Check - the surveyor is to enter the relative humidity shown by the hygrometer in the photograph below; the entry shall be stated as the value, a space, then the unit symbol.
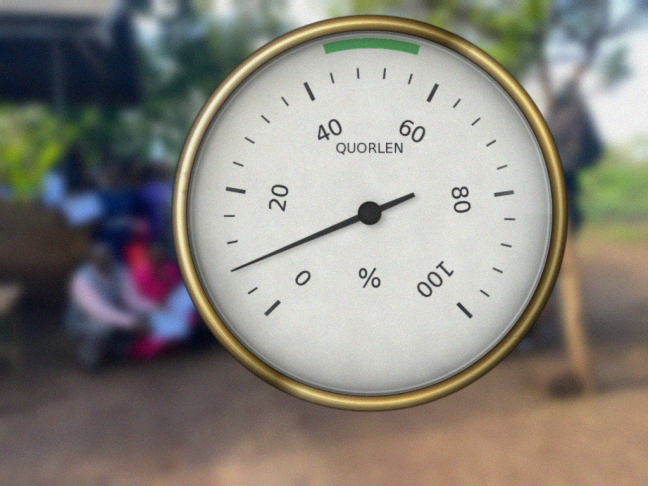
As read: 8 %
